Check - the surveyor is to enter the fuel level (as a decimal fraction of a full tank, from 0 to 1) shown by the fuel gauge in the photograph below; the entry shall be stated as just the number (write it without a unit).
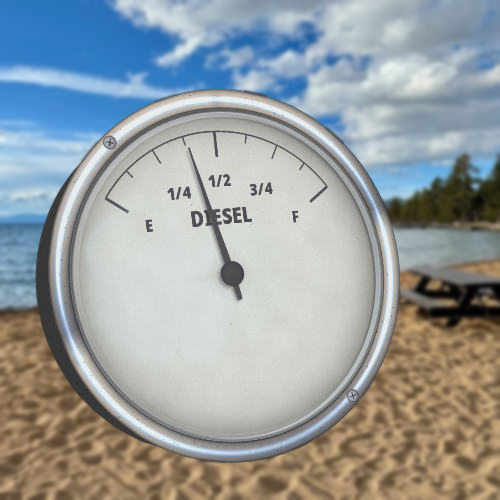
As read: 0.375
